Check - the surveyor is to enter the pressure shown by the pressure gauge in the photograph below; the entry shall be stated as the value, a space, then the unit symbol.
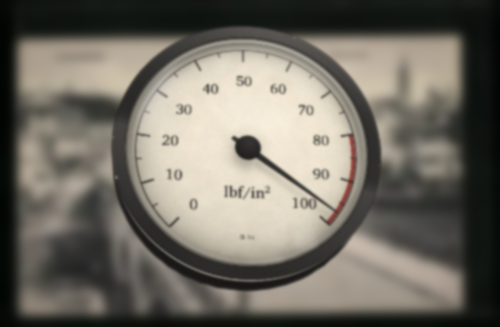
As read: 97.5 psi
